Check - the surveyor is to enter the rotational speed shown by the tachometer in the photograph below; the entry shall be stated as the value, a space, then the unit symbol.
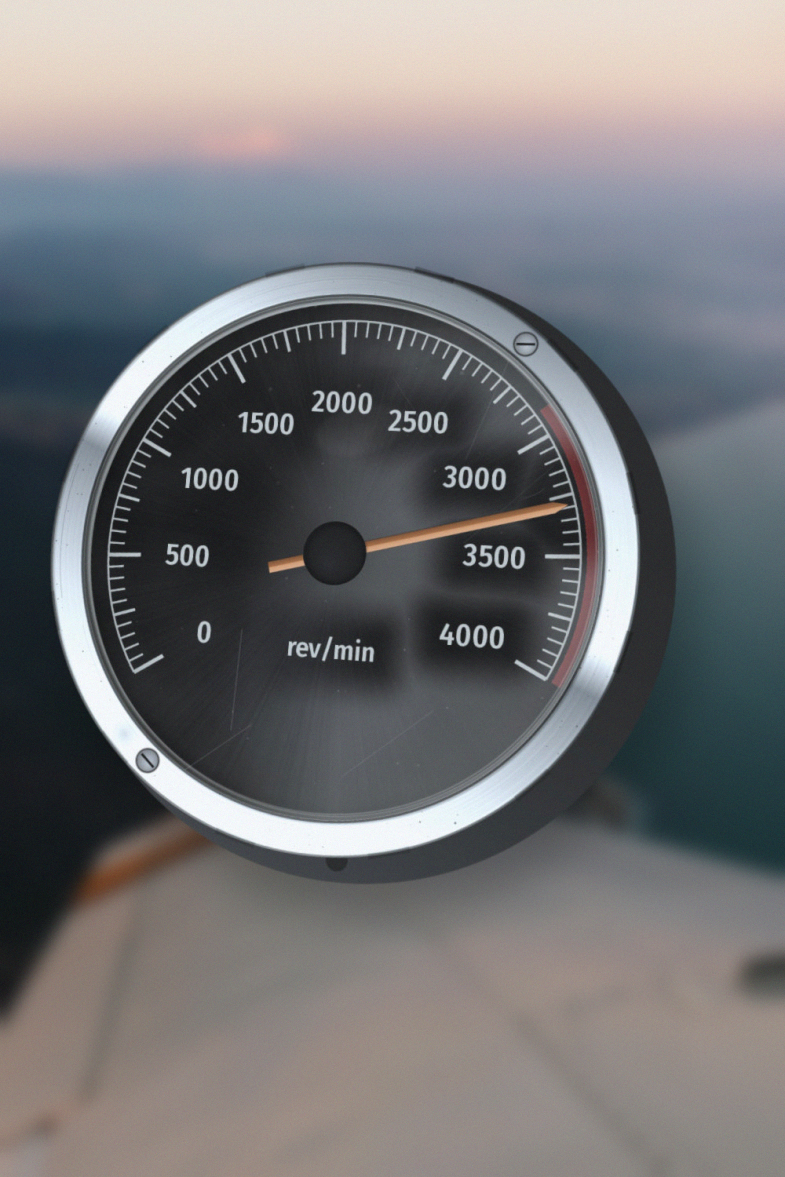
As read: 3300 rpm
